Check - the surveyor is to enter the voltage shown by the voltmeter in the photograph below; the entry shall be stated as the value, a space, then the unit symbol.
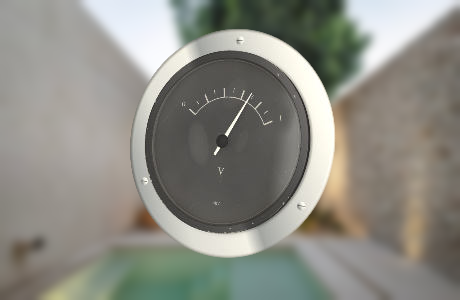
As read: 0.7 V
